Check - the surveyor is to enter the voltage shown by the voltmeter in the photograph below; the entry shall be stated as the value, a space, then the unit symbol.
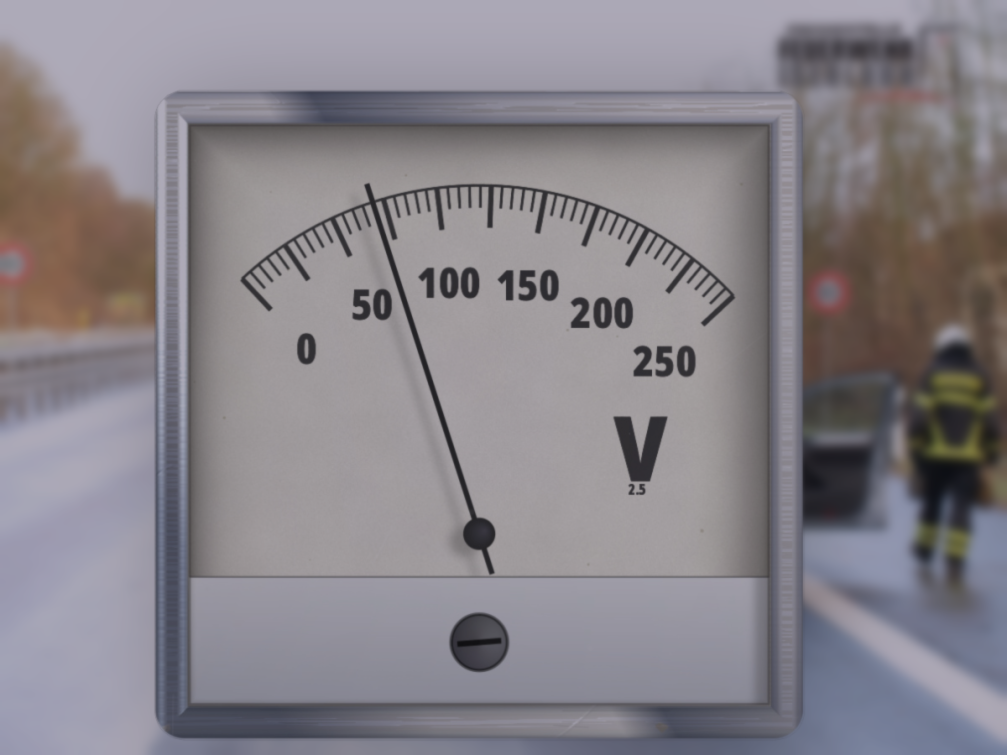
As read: 70 V
